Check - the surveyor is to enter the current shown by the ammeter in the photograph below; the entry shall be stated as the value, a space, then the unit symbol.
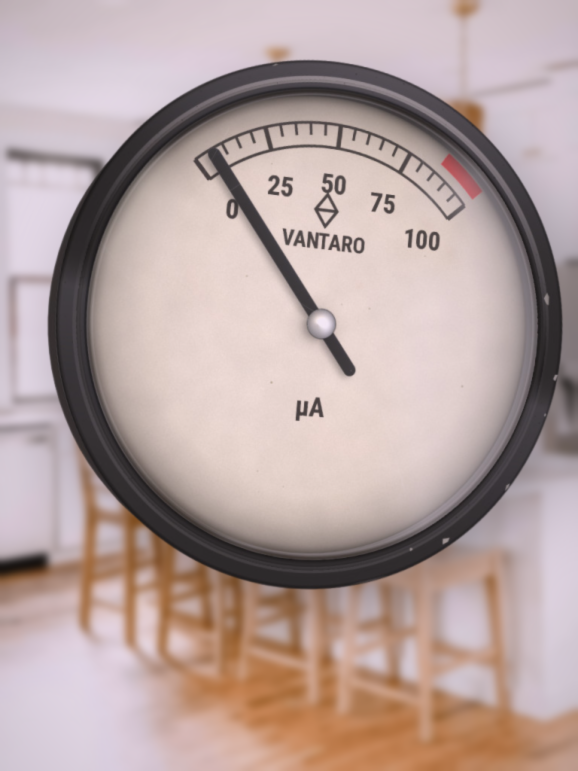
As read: 5 µA
